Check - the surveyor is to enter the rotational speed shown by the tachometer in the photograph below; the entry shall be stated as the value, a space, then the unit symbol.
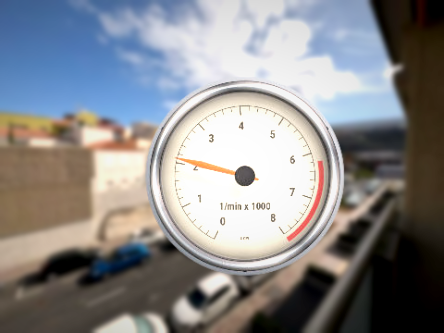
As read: 2100 rpm
